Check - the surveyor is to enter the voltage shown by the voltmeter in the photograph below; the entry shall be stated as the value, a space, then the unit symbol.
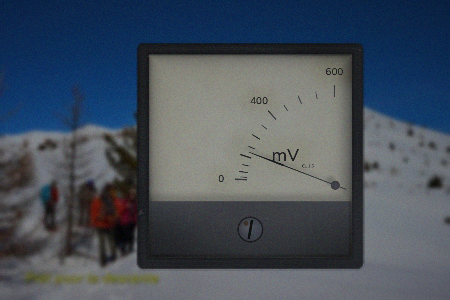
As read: 225 mV
